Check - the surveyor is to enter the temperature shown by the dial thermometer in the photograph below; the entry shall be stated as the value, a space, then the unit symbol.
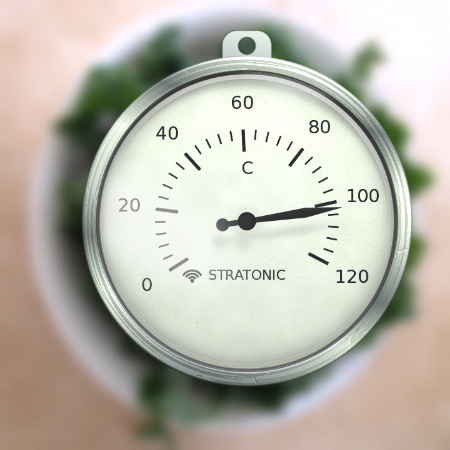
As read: 102 °C
